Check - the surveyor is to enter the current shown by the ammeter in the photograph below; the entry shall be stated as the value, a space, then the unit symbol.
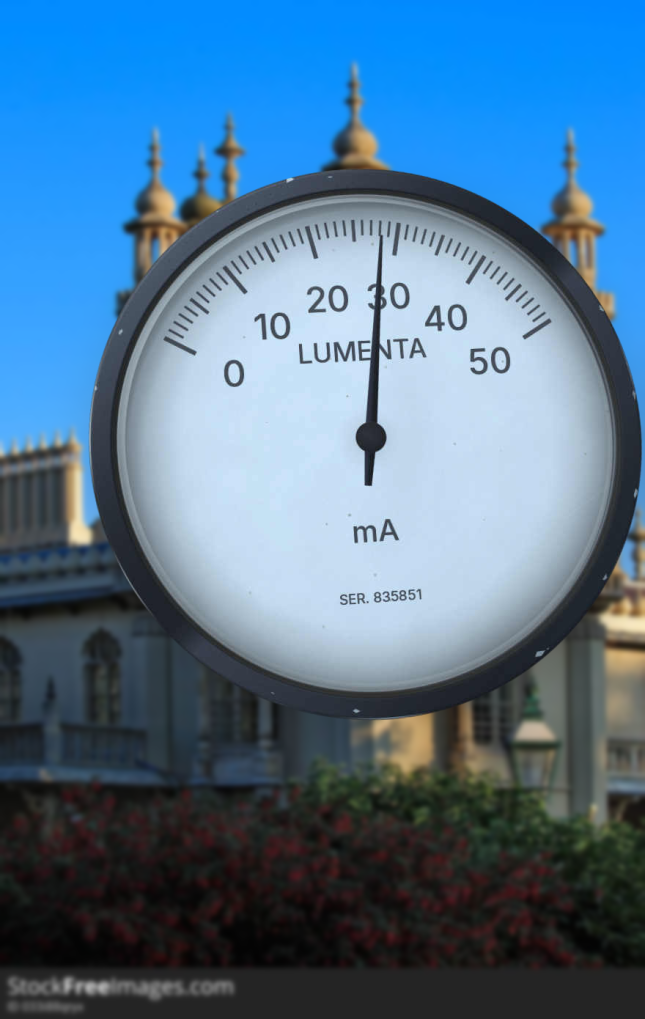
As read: 28 mA
